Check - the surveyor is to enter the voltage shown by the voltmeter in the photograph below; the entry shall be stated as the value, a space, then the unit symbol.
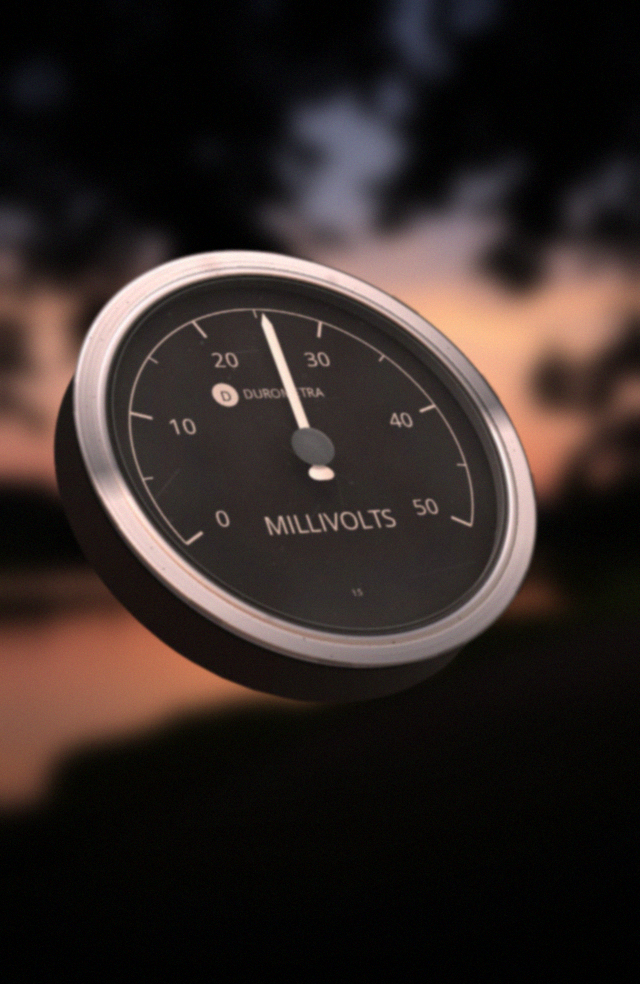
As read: 25 mV
